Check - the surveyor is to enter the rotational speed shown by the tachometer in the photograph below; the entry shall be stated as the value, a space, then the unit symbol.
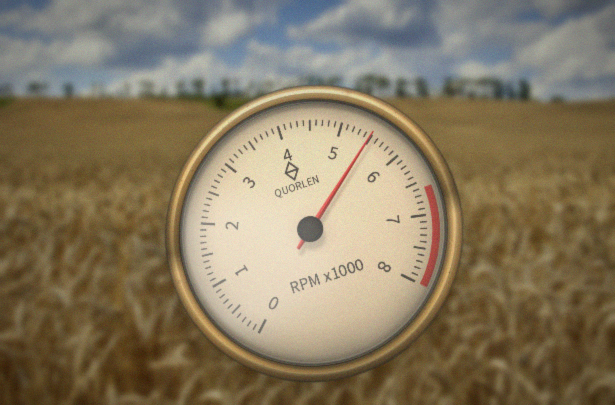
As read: 5500 rpm
